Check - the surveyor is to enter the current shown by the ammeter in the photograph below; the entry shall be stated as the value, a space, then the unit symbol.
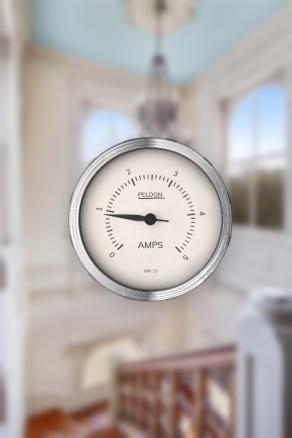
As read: 0.9 A
